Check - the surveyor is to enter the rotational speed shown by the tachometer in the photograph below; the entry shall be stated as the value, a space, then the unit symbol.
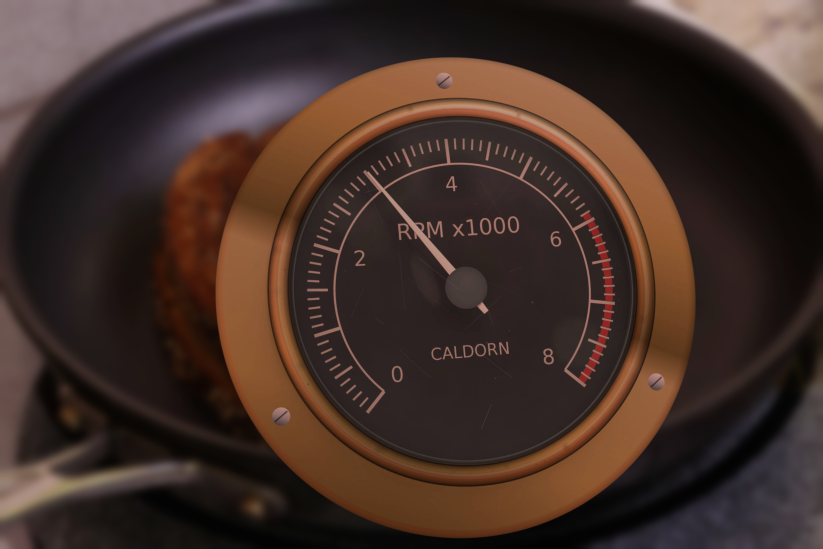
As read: 3000 rpm
